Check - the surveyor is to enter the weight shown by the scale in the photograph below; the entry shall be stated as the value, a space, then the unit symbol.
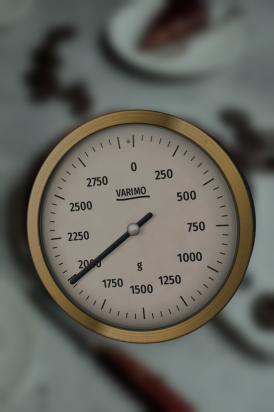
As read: 1975 g
